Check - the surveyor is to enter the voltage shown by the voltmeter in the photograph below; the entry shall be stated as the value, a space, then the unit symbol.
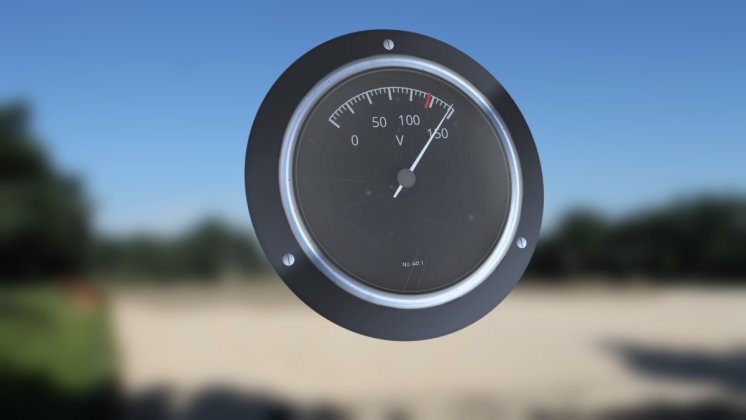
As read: 145 V
